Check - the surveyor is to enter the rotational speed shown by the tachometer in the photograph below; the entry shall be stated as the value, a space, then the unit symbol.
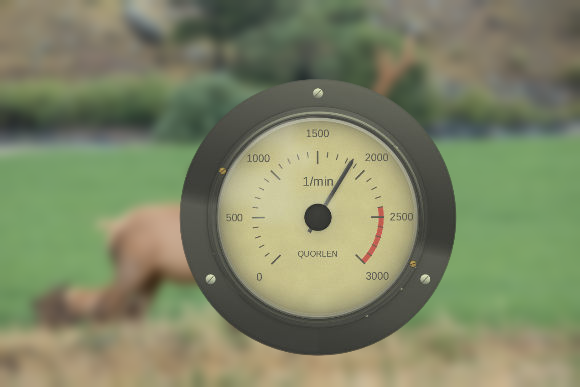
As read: 1850 rpm
